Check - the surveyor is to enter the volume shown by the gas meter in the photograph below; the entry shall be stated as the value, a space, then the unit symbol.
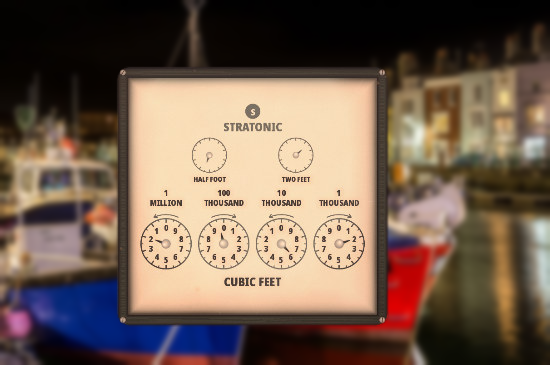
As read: 196200 ft³
